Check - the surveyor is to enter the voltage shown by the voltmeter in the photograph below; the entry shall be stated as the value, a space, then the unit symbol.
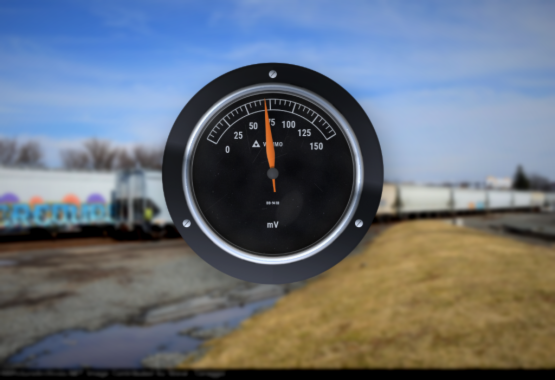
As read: 70 mV
